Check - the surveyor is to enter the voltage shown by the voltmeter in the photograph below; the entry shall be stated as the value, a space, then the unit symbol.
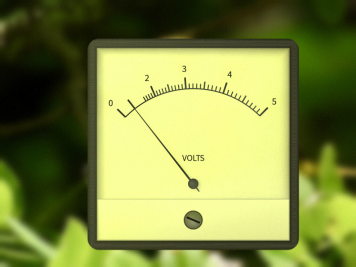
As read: 1 V
